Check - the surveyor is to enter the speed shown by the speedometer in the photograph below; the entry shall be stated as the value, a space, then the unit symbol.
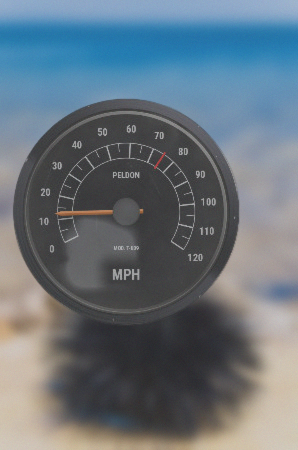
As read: 12.5 mph
